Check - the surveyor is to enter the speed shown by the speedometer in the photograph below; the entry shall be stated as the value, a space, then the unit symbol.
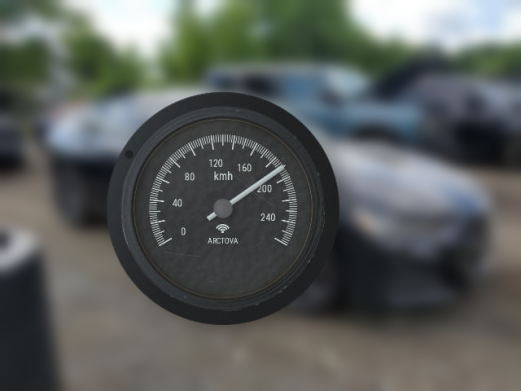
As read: 190 km/h
